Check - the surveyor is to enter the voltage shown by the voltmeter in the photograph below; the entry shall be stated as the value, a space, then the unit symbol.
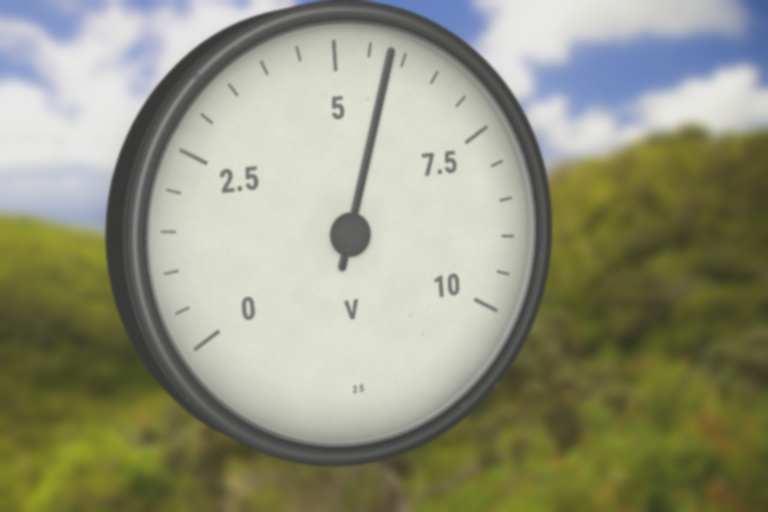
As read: 5.75 V
